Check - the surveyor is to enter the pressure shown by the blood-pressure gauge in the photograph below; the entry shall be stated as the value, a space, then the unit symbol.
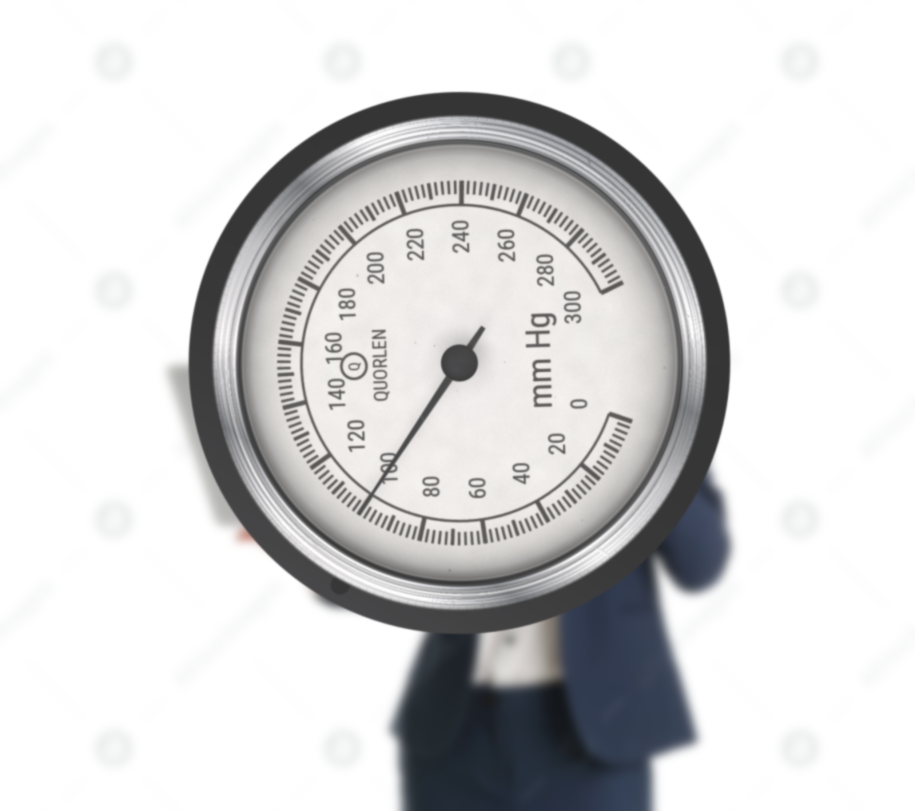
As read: 100 mmHg
